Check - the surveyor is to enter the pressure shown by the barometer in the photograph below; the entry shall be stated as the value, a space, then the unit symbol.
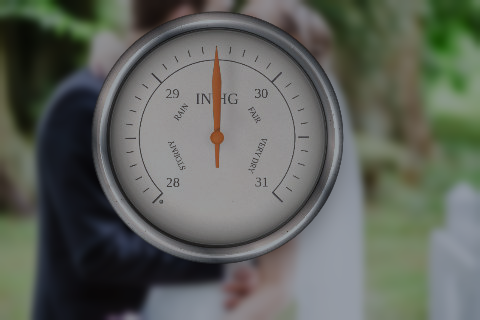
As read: 29.5 inHg
